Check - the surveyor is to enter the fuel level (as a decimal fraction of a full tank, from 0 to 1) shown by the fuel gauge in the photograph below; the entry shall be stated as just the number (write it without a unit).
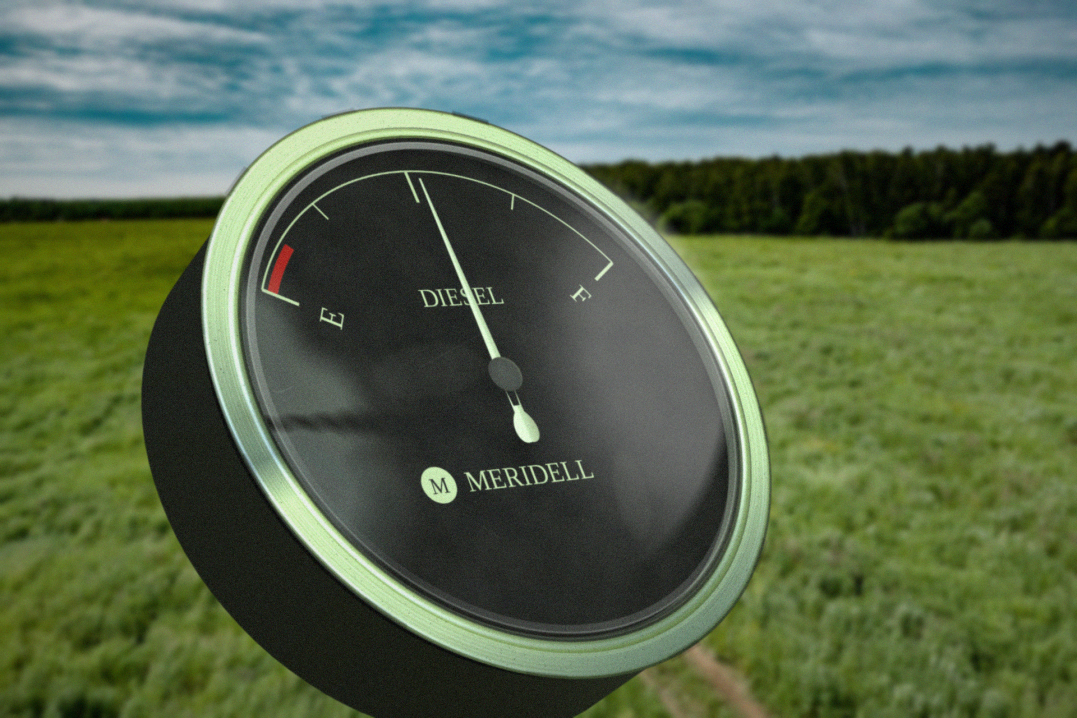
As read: 0.5
